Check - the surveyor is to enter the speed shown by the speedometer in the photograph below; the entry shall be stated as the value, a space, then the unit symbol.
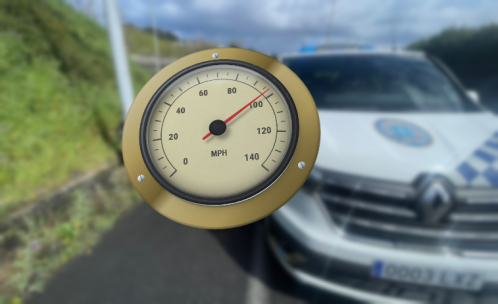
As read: 97.5 mph
